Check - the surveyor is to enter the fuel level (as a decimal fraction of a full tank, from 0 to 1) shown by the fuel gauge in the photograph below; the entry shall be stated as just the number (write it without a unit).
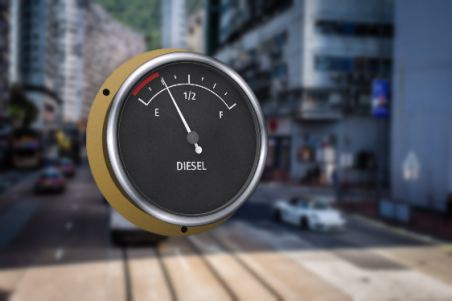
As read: 0.25
